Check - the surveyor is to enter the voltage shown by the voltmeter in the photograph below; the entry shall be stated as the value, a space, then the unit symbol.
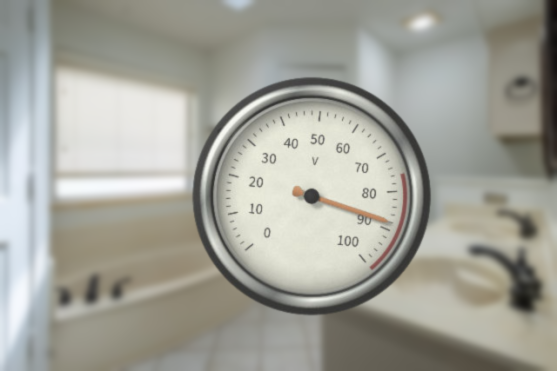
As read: 88 V
